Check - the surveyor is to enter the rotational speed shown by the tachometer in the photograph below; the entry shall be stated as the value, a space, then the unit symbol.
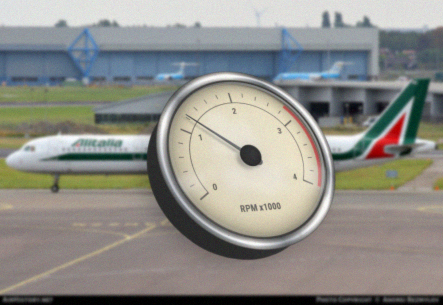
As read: 1200 rpm
